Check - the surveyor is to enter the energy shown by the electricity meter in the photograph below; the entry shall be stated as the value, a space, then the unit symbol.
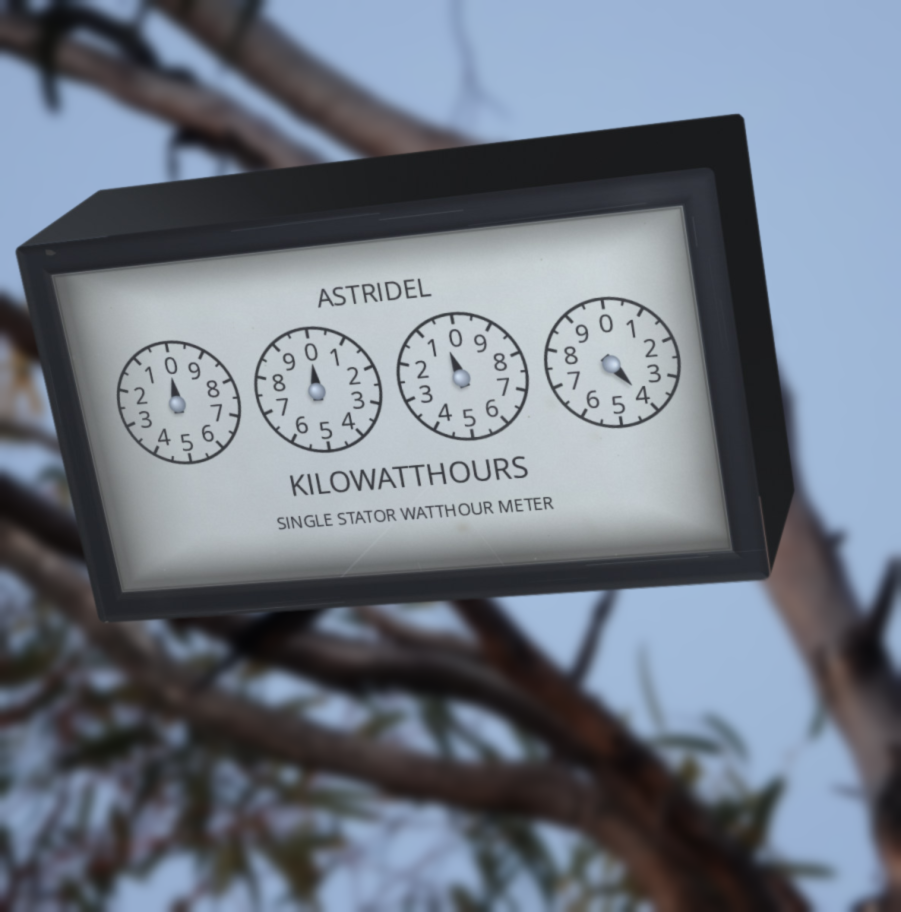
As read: 4 kWh
